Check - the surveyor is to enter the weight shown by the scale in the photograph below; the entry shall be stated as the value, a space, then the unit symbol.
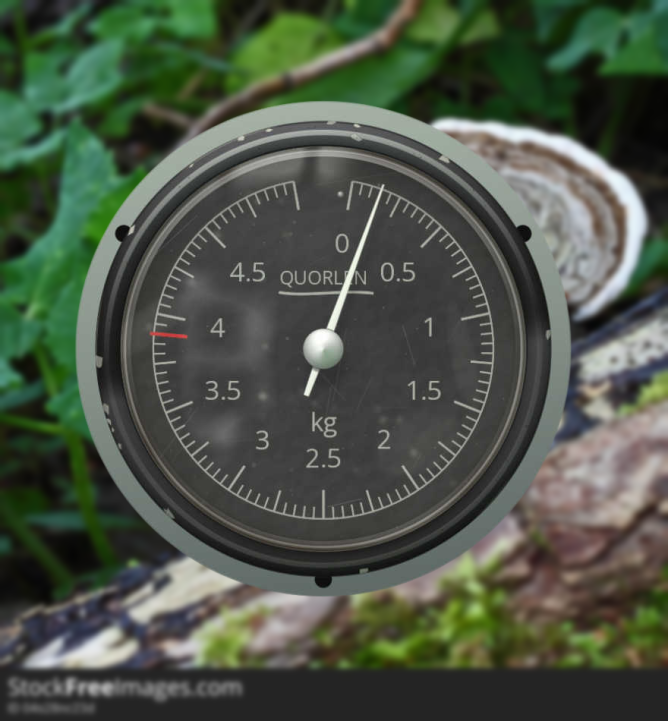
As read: 0.15 kg
